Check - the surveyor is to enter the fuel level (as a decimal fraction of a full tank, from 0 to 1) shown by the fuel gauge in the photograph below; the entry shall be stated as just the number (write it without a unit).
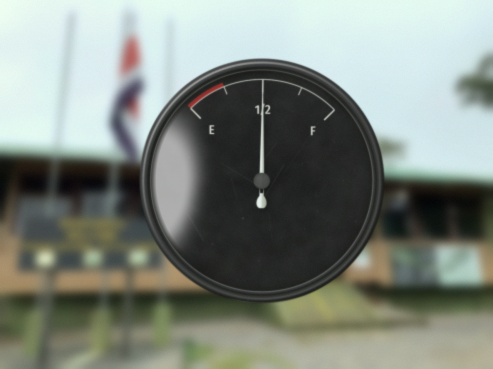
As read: 0.5
